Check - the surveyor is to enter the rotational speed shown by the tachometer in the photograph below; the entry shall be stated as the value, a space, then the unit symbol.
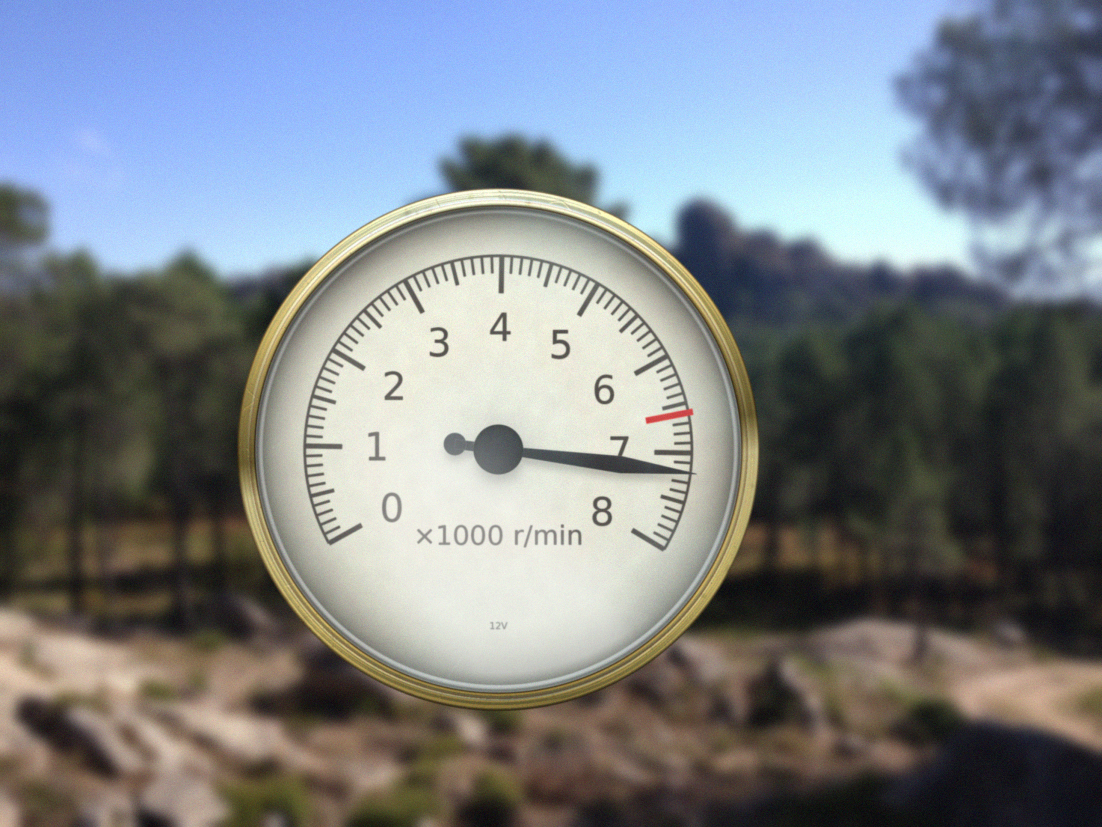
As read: 7200 rpm
